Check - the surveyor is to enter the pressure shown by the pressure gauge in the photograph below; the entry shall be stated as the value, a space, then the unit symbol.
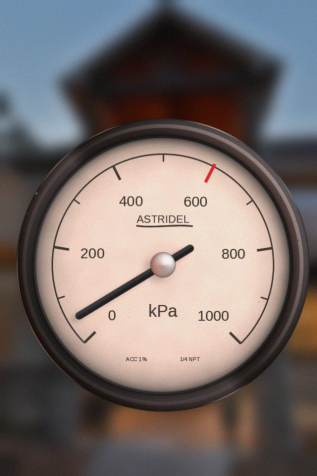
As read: 50 kPa
